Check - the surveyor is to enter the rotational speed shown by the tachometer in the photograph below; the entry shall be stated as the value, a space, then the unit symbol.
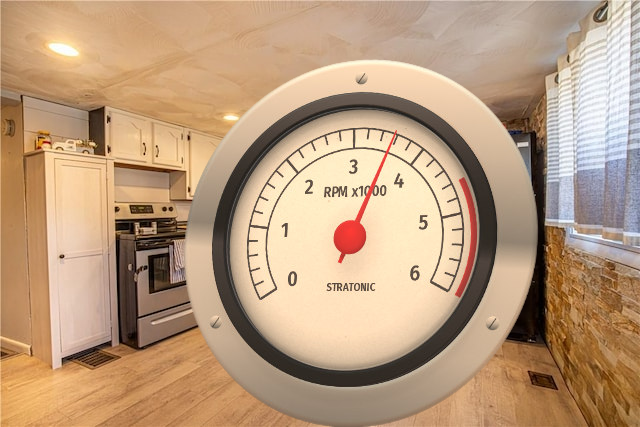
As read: 3600 rpm
